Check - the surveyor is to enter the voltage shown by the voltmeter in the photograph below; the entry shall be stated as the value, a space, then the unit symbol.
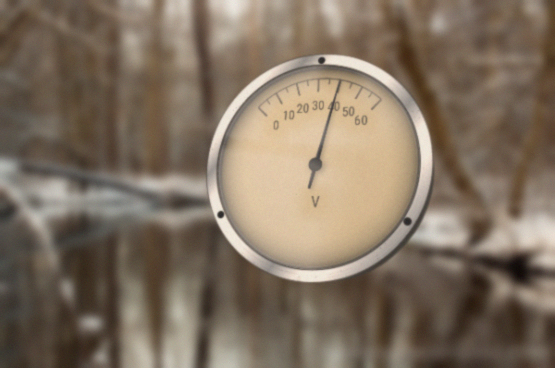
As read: 40 V
